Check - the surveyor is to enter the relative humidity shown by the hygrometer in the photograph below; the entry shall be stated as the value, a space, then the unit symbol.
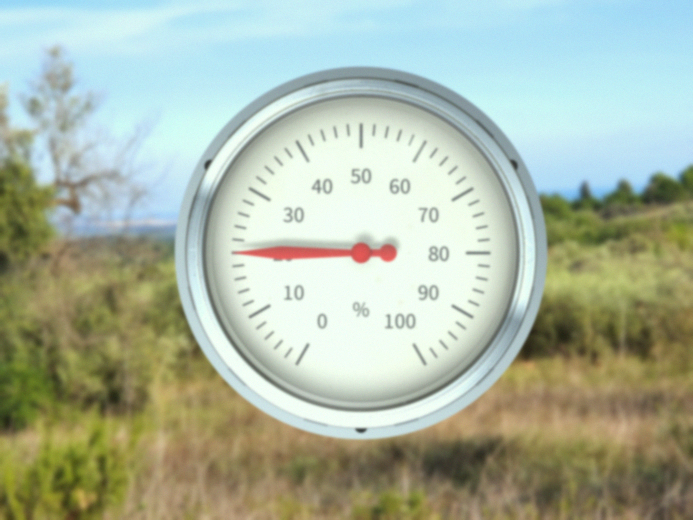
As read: 20 %
